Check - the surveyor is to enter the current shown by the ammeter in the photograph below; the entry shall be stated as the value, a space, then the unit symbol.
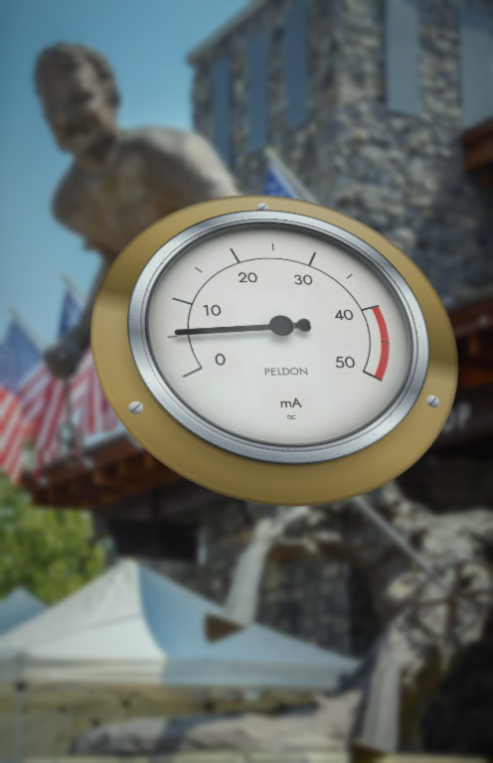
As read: 5 mA
